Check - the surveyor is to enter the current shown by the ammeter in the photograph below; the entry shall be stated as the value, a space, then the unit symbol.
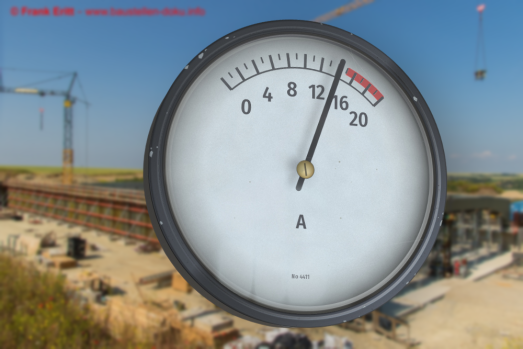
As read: 14 A
